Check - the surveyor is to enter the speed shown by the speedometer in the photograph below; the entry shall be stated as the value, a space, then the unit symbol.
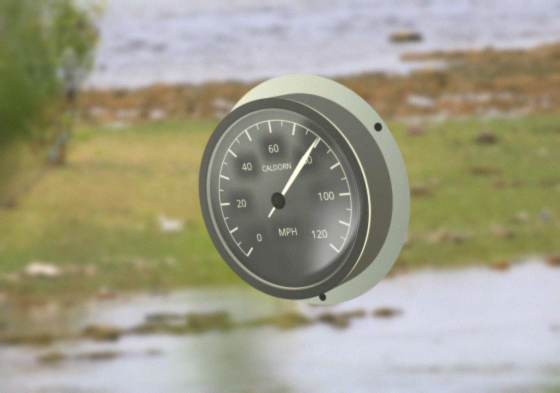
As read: 80 mph
